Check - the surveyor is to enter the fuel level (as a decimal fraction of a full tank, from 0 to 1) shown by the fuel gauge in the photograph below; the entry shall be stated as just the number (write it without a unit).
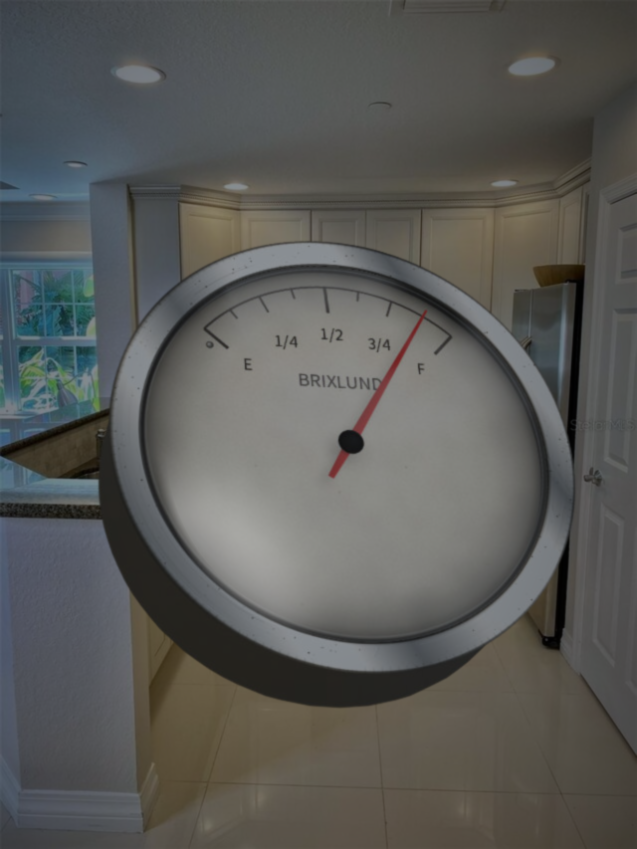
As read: 0.875
